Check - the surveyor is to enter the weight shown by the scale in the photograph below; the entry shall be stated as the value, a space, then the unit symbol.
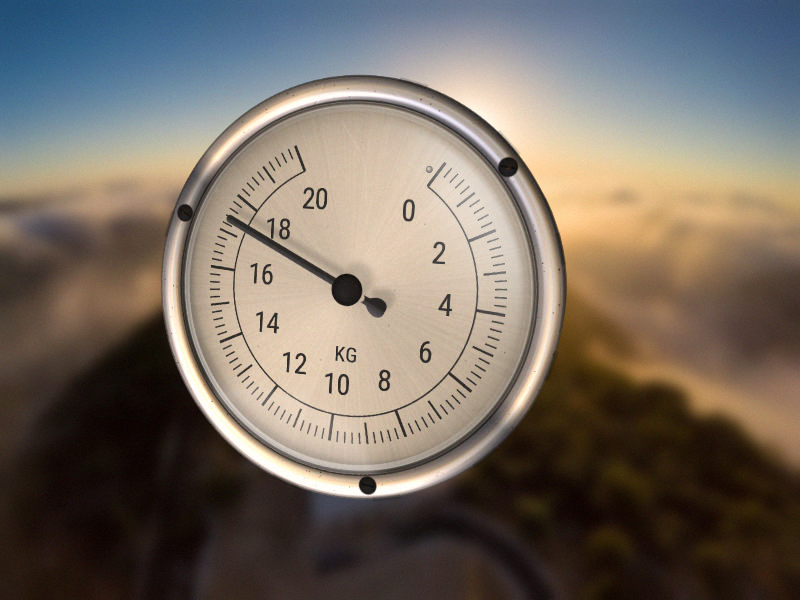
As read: 17.4 kg
